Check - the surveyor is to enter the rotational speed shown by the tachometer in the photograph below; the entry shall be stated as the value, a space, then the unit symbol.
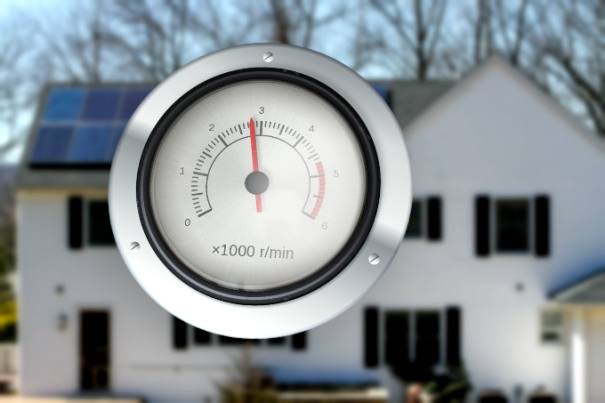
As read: 2800 rpm
